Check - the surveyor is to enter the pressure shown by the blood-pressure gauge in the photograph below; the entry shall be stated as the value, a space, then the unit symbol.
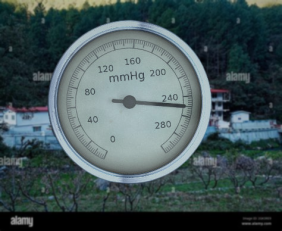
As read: 250 mmHg
